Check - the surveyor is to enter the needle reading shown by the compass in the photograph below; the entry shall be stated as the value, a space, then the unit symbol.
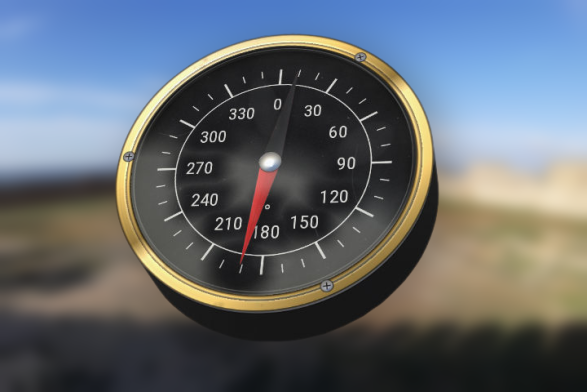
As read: 190 °
